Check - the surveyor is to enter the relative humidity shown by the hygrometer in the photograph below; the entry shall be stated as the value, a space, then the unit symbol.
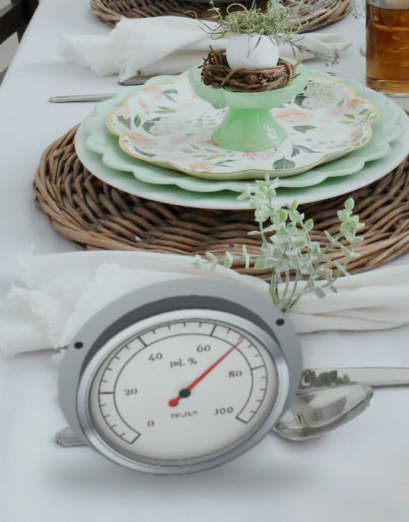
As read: 68 %
